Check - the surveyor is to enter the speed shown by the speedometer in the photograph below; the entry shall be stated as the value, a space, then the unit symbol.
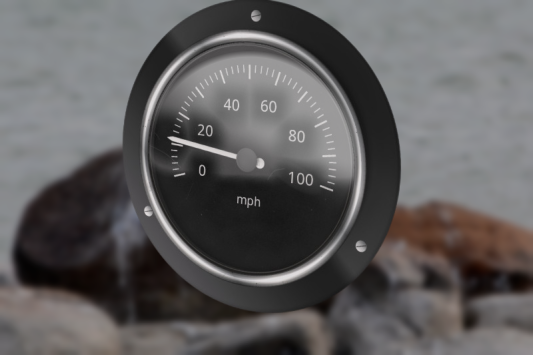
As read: 12 mph
